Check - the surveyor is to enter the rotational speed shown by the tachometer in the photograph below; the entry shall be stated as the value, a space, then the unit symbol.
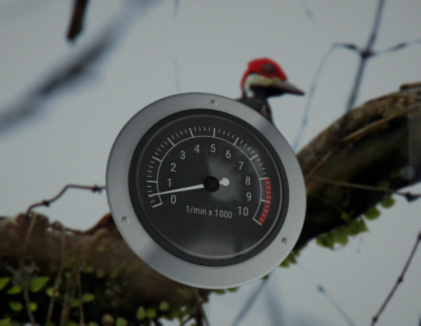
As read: 400 rpm
